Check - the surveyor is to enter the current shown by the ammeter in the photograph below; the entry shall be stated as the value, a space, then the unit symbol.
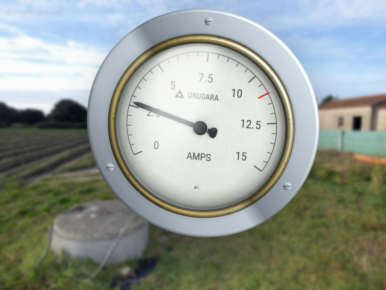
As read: 2.75 A
